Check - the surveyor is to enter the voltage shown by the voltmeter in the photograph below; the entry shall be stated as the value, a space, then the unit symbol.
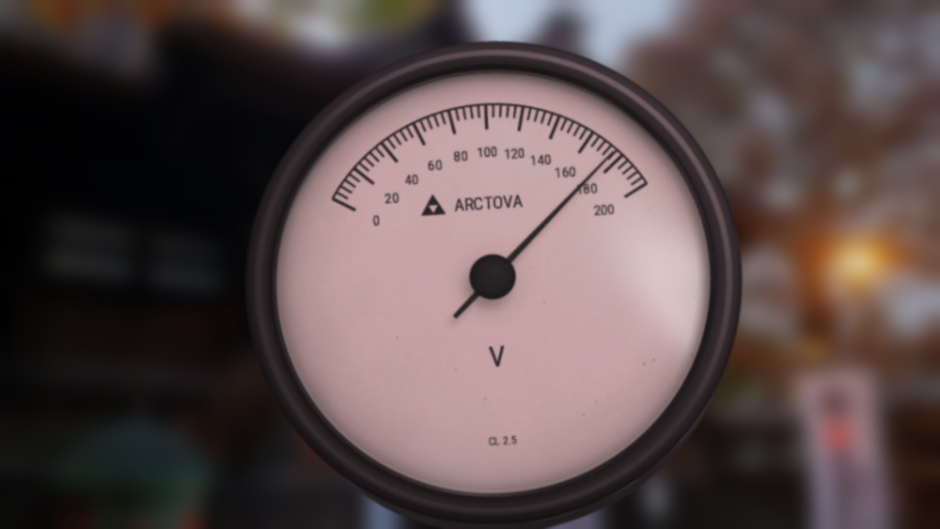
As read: 176 V
